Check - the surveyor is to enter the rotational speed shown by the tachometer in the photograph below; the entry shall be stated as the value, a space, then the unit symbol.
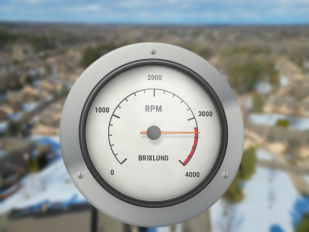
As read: 3300 rpm
